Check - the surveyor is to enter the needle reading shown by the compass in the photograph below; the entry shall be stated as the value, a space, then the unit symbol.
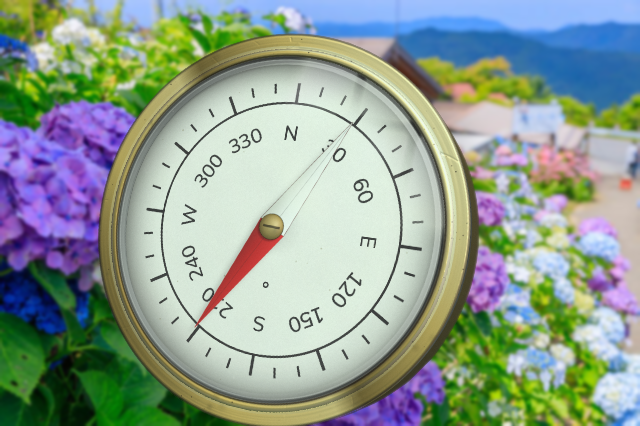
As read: 210 °
